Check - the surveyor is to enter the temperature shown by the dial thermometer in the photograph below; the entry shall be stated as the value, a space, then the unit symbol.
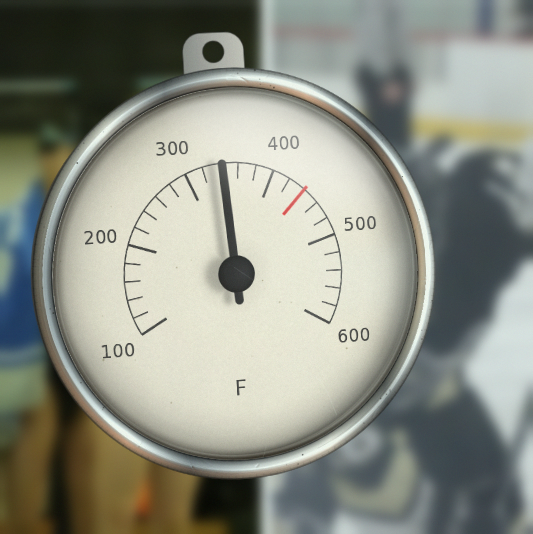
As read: 340 °F
